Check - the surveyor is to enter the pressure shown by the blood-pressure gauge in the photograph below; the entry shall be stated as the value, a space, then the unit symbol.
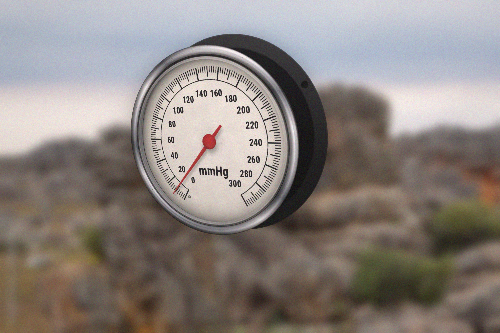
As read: 10 mmHg
